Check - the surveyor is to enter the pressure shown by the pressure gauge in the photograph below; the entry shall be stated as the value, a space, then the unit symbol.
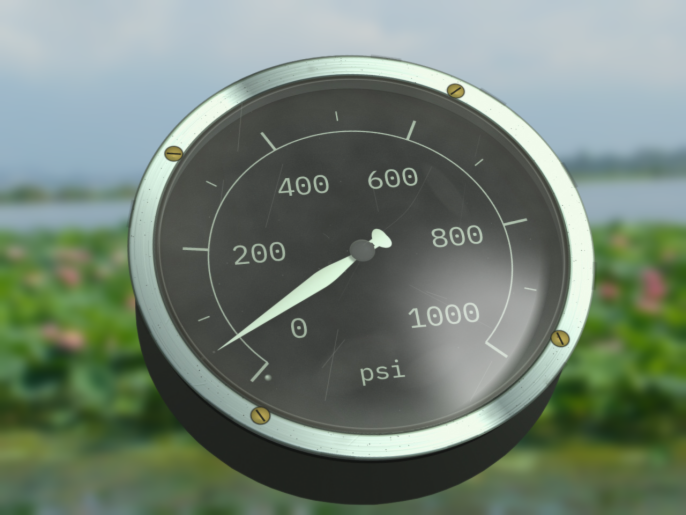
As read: 50 psi
